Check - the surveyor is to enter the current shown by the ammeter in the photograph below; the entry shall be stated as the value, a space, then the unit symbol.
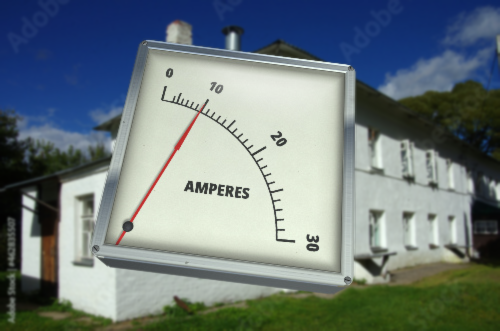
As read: 10 A
